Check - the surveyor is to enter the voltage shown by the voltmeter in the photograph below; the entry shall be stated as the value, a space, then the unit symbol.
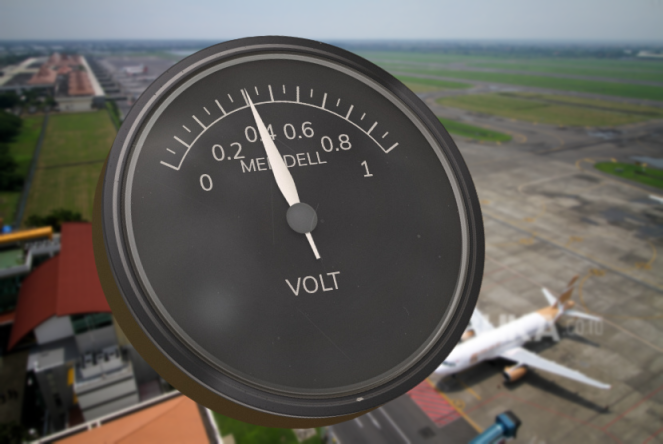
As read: 0.4 V
